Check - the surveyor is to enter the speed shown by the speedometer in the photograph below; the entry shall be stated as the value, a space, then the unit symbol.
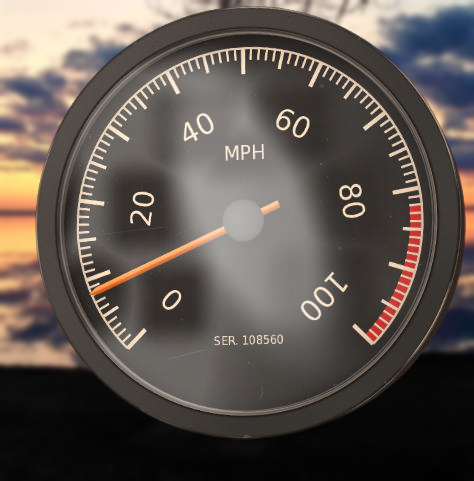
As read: 8 mph
